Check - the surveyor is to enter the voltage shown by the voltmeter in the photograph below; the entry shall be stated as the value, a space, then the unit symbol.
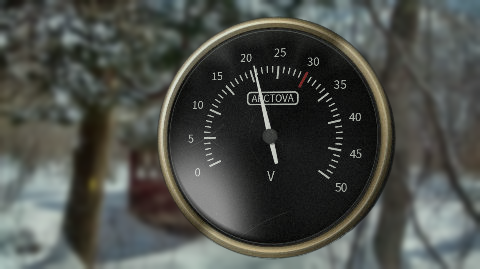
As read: 21 V
